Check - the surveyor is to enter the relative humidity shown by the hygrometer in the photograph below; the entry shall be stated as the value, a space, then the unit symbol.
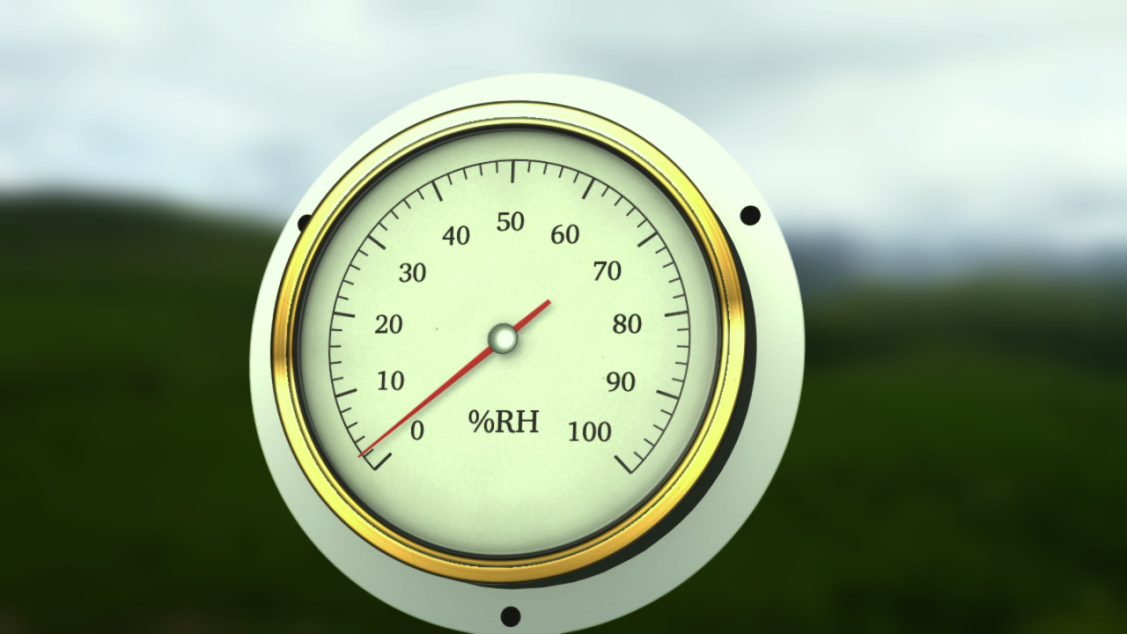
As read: 2 %
